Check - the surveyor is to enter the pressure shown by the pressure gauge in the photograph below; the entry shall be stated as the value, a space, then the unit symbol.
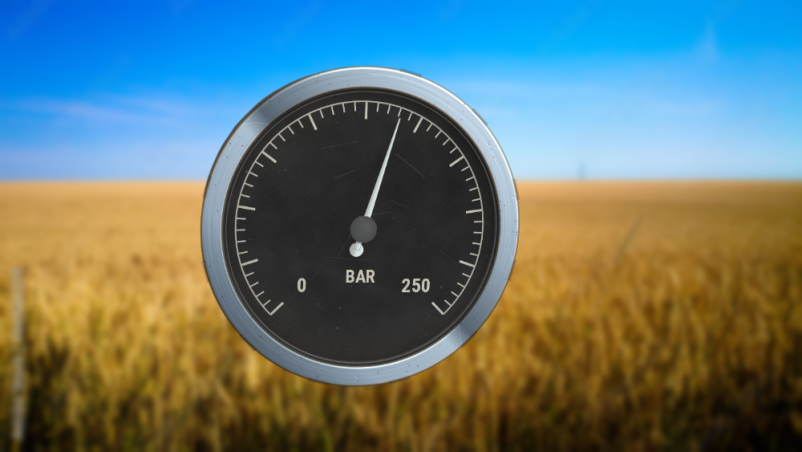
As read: 140 bar
